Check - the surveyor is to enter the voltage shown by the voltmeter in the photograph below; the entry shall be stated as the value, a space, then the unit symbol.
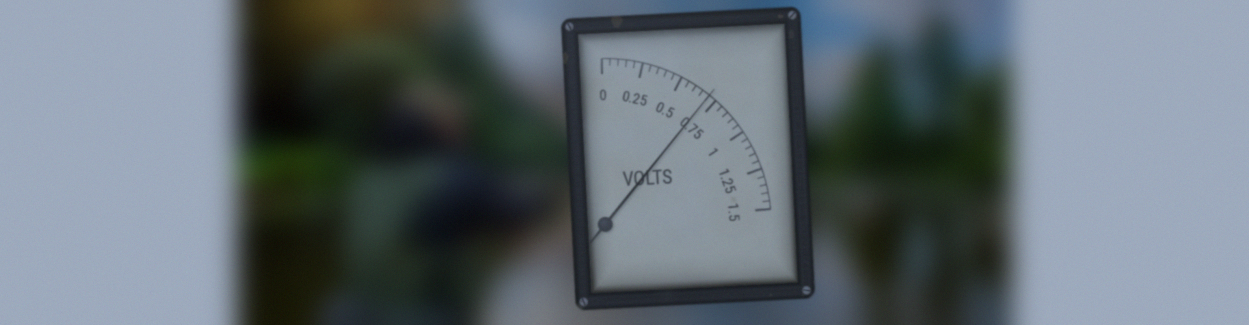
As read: 0.7 V
